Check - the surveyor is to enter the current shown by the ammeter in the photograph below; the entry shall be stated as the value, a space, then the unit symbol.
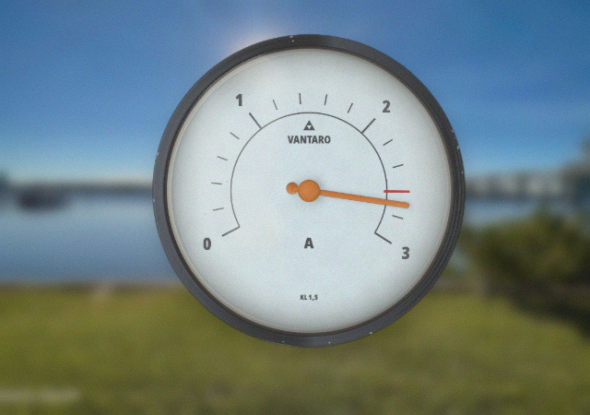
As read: 2.7 A
